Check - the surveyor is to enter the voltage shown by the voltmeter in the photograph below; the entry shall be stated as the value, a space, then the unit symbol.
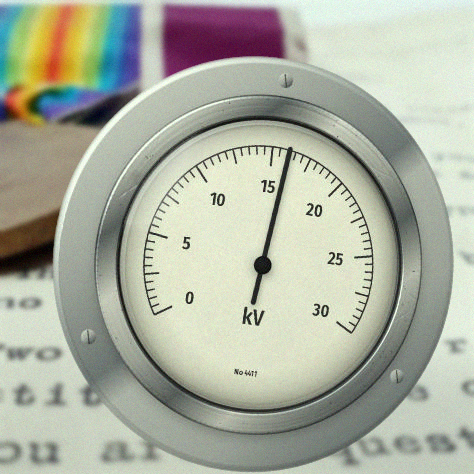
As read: 16 kV
